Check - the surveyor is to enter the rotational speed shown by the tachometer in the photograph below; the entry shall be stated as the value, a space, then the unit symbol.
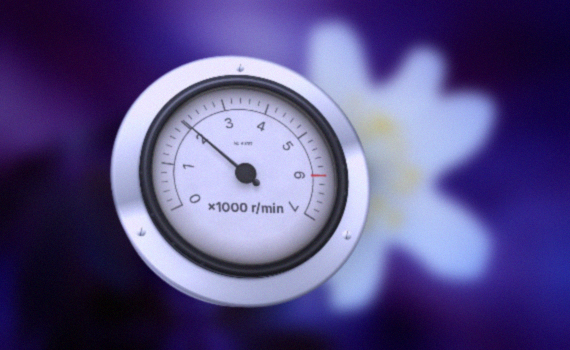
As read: 2000 rpm
